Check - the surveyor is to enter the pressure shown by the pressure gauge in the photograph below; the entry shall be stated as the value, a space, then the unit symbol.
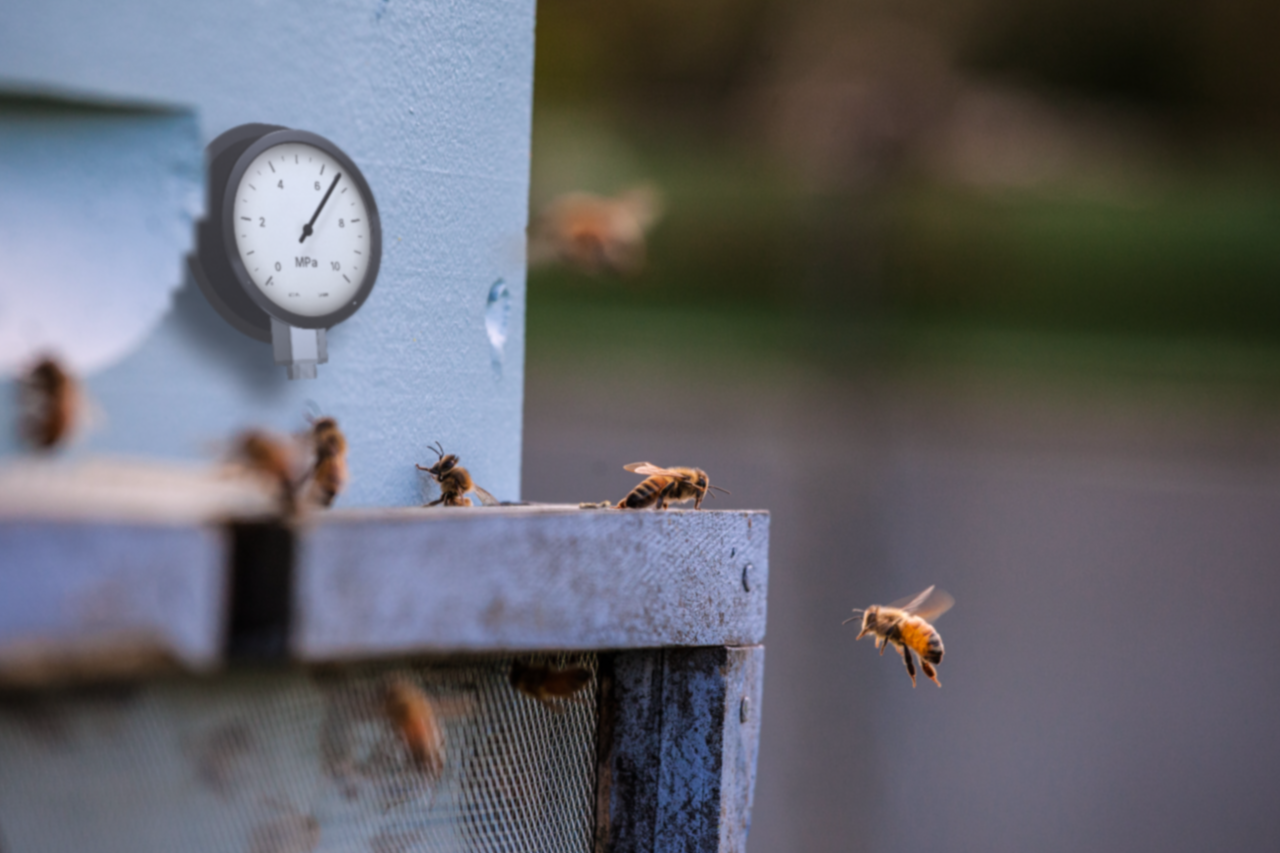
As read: 6.5 MPa
